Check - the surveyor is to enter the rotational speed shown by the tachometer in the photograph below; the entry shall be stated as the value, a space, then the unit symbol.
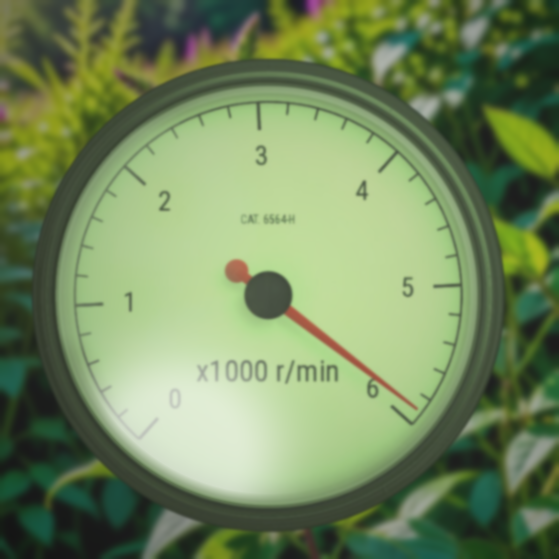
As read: 5900 rpm
